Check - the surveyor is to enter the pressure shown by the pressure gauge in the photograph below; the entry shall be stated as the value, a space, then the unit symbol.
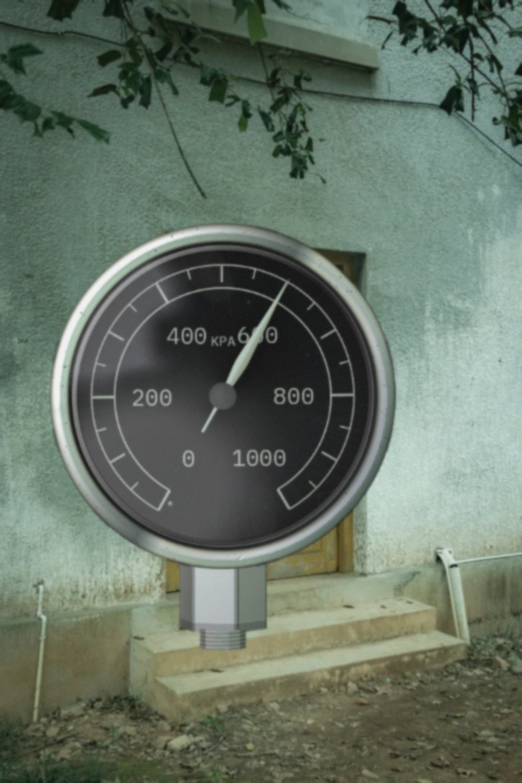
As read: 600 kPa
